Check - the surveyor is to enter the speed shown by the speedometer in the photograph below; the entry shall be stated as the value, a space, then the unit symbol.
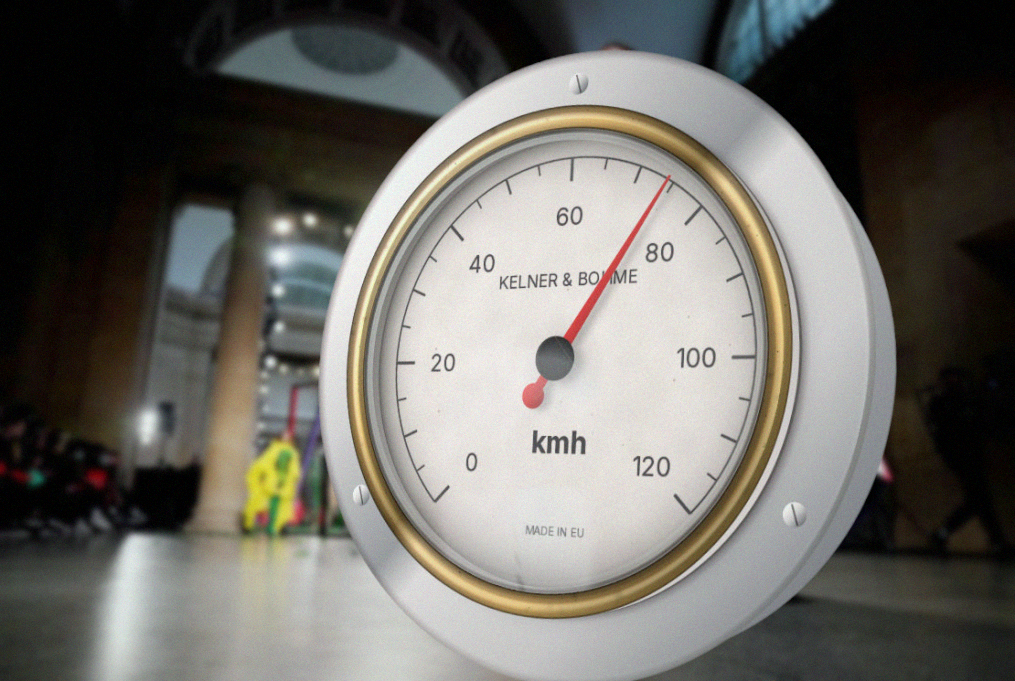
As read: 75 km/h
